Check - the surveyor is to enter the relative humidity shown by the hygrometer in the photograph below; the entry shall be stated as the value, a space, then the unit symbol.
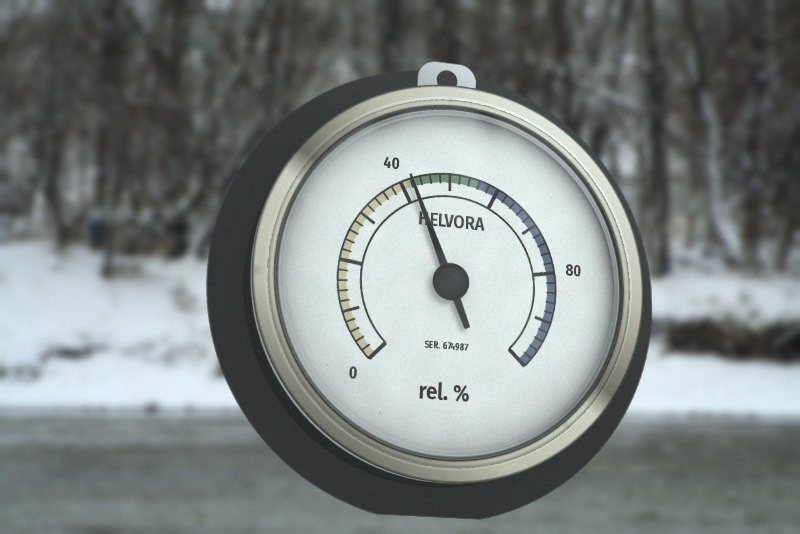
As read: 42 %
